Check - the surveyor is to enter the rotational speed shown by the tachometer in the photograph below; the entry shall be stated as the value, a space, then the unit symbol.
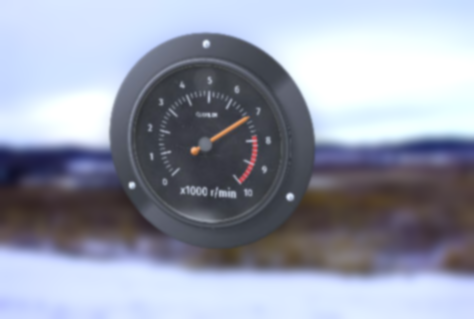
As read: 7000 rpm
